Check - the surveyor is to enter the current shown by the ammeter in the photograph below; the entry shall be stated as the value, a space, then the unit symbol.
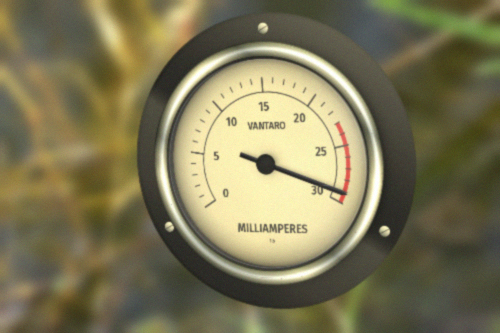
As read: 29 mA
